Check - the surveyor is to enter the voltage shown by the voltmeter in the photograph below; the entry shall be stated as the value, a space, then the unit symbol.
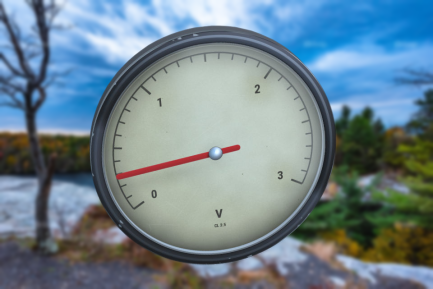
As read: 0.3 V
